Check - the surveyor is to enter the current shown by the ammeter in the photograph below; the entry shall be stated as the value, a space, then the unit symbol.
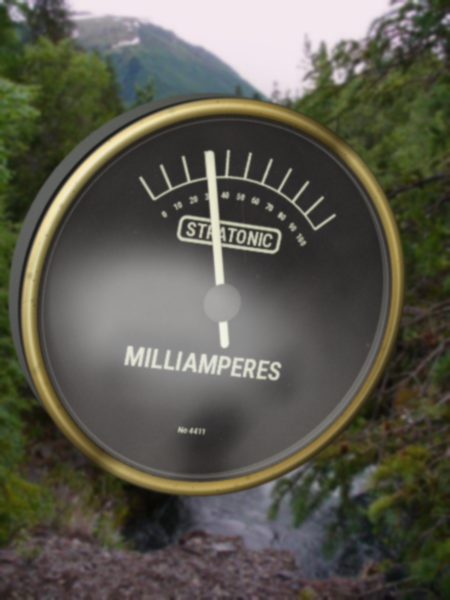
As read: 30 mA
